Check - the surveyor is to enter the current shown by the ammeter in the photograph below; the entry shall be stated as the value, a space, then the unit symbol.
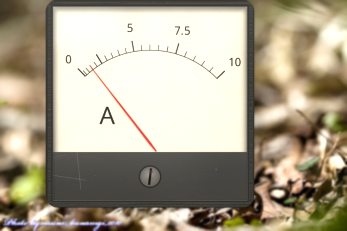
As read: 1.5 A
